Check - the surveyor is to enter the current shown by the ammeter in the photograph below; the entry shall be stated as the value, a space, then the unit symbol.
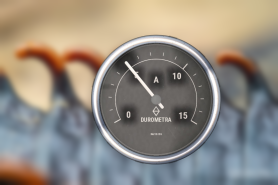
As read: 5 A
